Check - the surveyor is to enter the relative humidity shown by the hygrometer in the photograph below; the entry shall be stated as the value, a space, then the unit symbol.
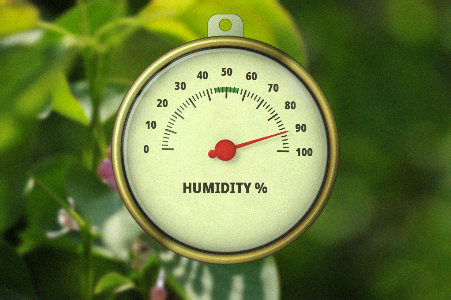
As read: 90 %
